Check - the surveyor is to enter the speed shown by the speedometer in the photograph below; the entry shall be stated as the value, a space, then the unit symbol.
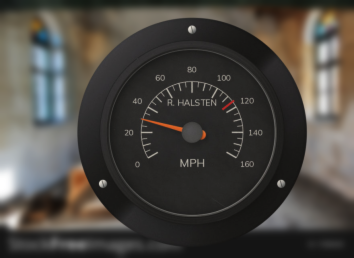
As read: 30 mph
